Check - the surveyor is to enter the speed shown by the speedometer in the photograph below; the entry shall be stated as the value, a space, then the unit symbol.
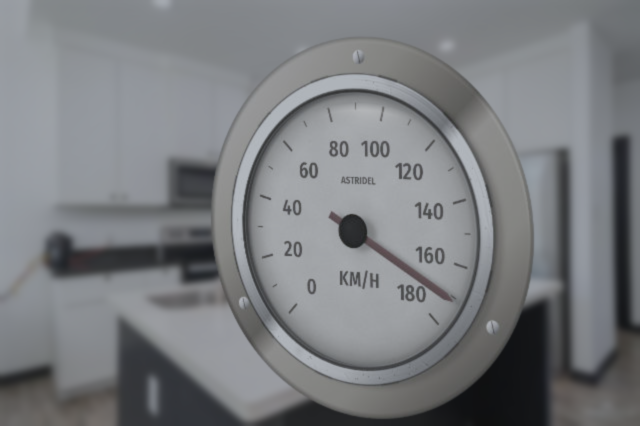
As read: 170 km/h
